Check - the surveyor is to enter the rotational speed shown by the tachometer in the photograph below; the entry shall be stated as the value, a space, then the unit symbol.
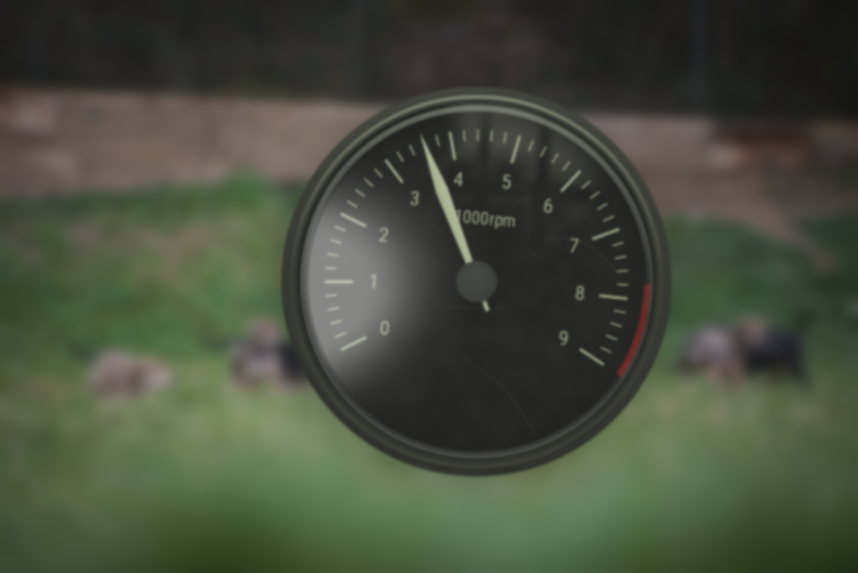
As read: 3600 rpm
